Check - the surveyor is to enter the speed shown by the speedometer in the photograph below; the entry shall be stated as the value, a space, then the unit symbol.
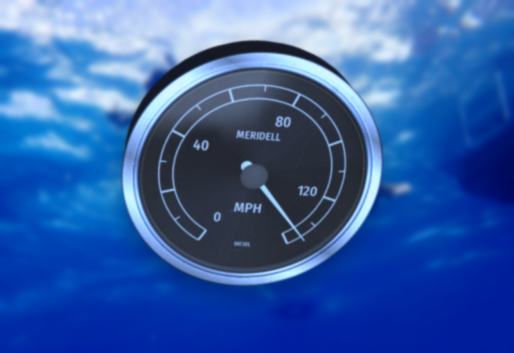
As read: 135 mph
